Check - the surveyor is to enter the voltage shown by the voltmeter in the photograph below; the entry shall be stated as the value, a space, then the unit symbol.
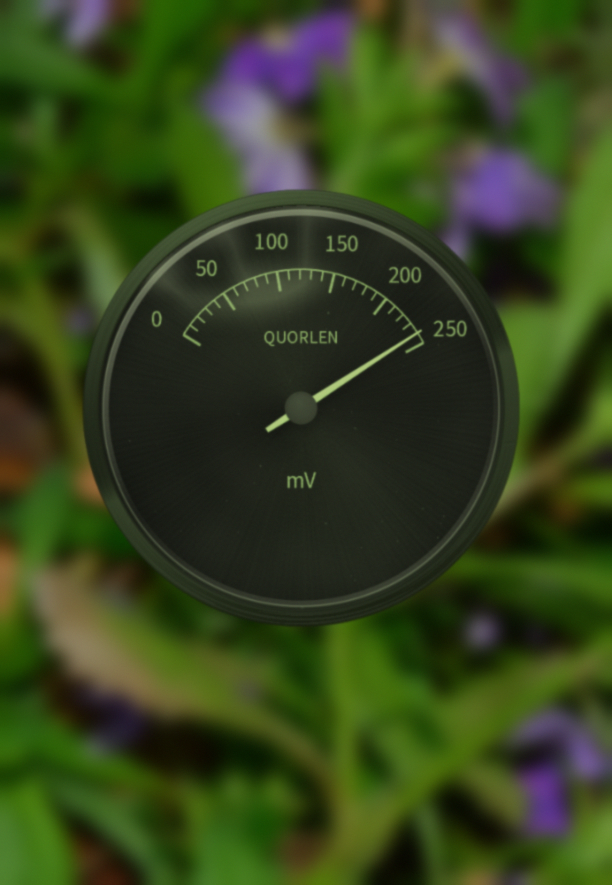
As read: 240 mV
